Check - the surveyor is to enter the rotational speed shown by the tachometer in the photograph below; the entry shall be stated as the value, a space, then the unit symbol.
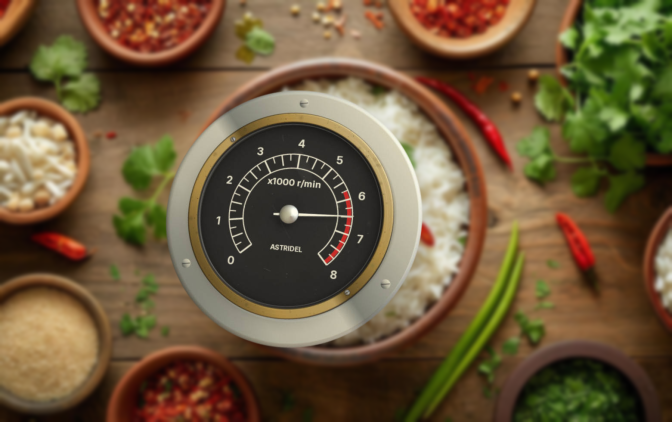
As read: 6500 rpm
